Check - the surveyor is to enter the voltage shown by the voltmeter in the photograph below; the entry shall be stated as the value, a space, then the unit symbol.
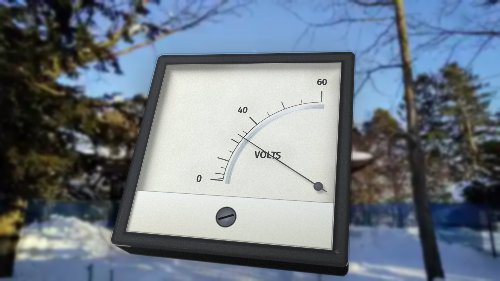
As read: 32.5 V
